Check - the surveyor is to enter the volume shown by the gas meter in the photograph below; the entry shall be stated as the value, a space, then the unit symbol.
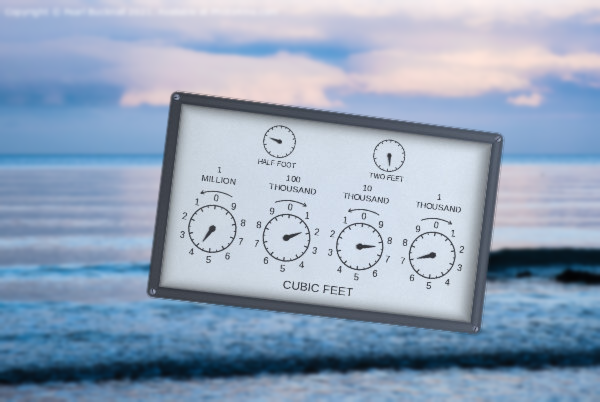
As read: 417700 ft³
